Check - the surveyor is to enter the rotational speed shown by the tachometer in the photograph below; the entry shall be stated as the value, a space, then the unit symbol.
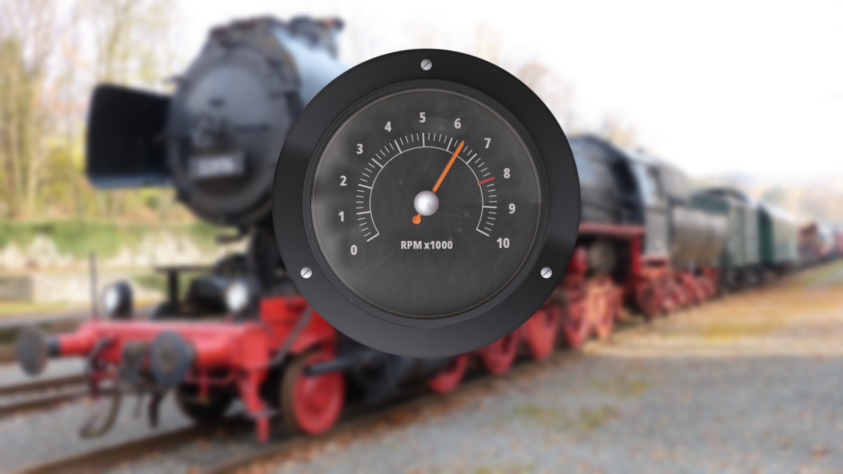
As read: 6400 rpm
